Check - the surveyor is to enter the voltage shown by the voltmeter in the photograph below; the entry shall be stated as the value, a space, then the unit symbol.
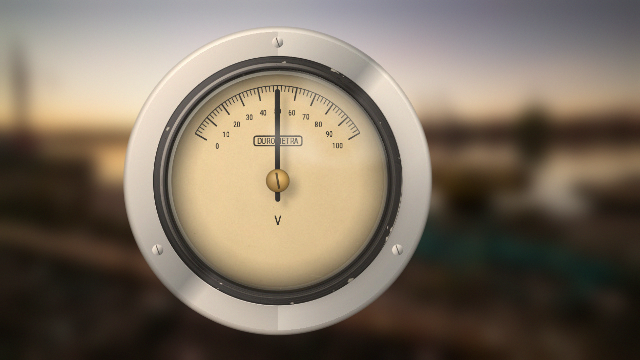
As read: 50 V
